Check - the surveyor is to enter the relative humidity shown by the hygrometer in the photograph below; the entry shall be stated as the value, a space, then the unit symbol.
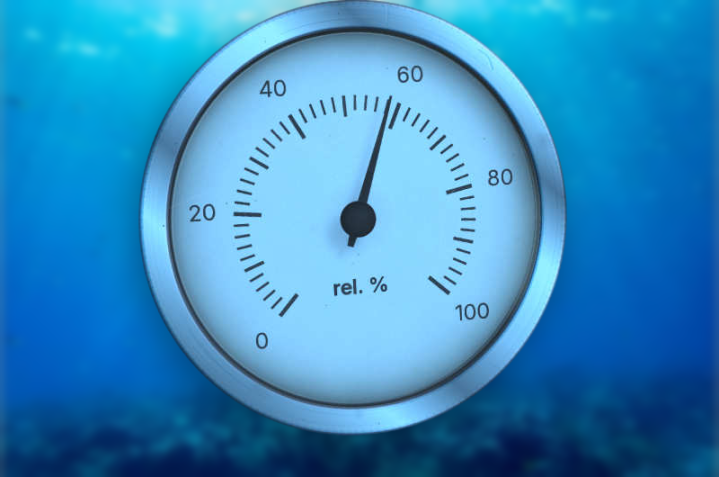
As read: 58 %
